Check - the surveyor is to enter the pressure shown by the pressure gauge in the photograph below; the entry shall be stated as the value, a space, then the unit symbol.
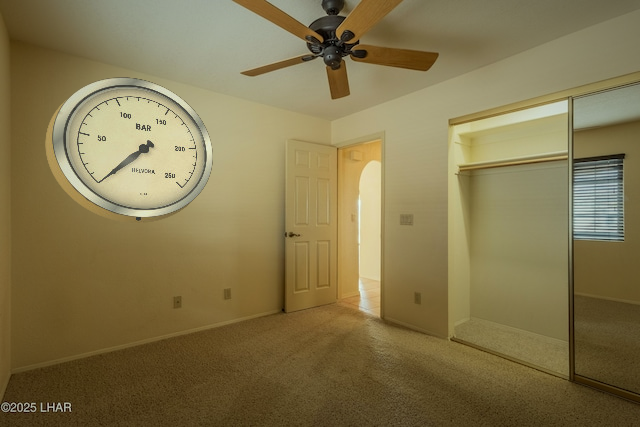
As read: 0 bar
